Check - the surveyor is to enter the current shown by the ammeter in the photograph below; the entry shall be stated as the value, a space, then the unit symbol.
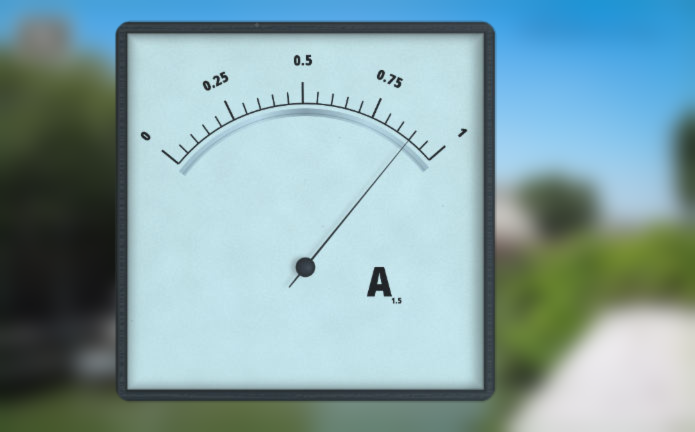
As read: 0.9 A
